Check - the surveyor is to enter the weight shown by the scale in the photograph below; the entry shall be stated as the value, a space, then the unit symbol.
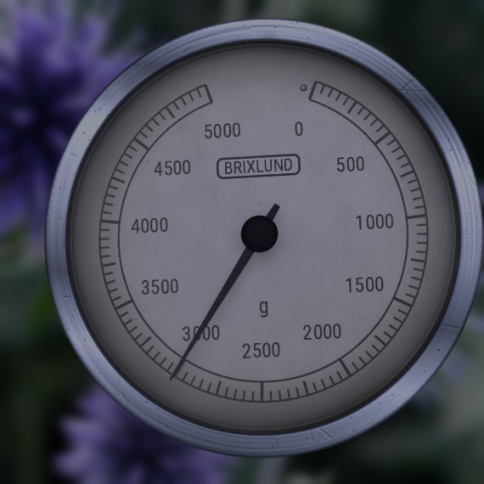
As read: 3000 g
